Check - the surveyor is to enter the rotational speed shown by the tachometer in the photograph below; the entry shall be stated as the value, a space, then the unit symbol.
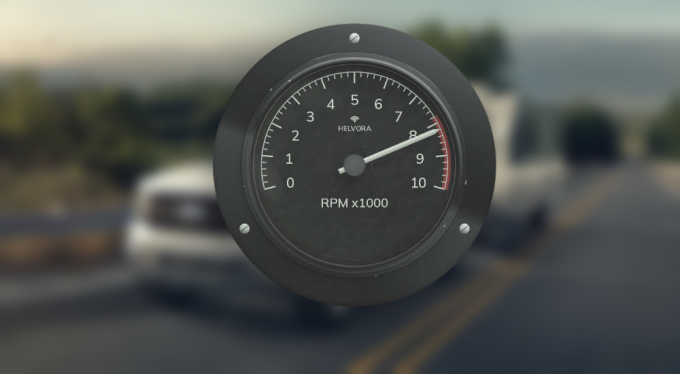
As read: 8200 rpm
